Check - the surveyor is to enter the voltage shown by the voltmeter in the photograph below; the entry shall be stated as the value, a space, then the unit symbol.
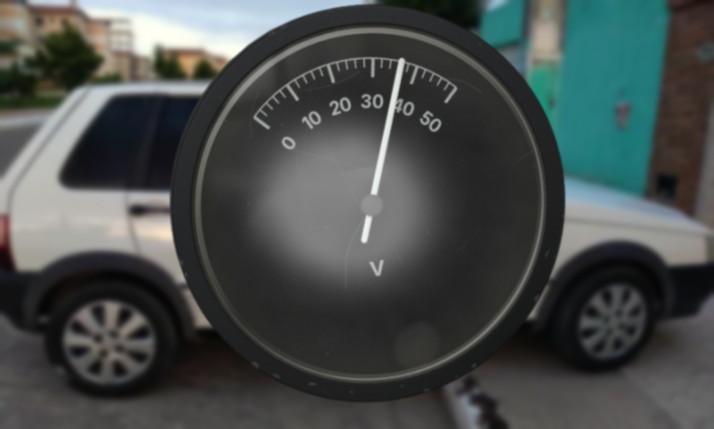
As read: 36 V
